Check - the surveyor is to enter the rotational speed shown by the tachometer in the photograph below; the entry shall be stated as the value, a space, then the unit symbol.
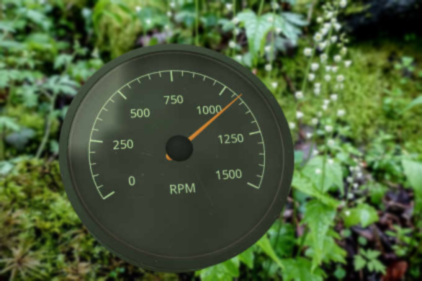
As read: 1075 rpm
